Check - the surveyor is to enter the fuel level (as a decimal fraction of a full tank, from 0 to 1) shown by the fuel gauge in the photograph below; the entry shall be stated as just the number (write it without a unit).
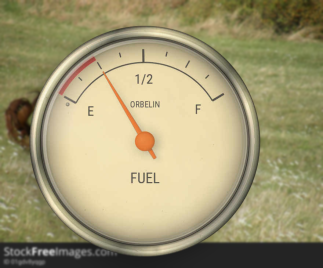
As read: 0.25
